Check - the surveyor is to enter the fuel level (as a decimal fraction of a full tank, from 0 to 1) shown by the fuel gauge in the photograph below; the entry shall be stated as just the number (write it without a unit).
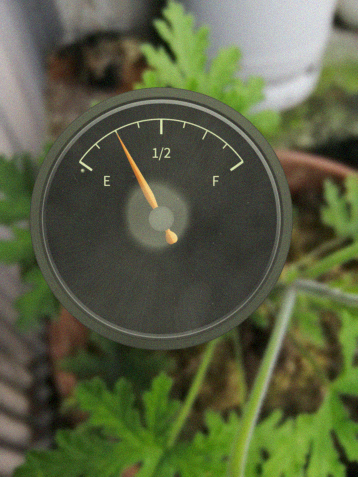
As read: 0.25
